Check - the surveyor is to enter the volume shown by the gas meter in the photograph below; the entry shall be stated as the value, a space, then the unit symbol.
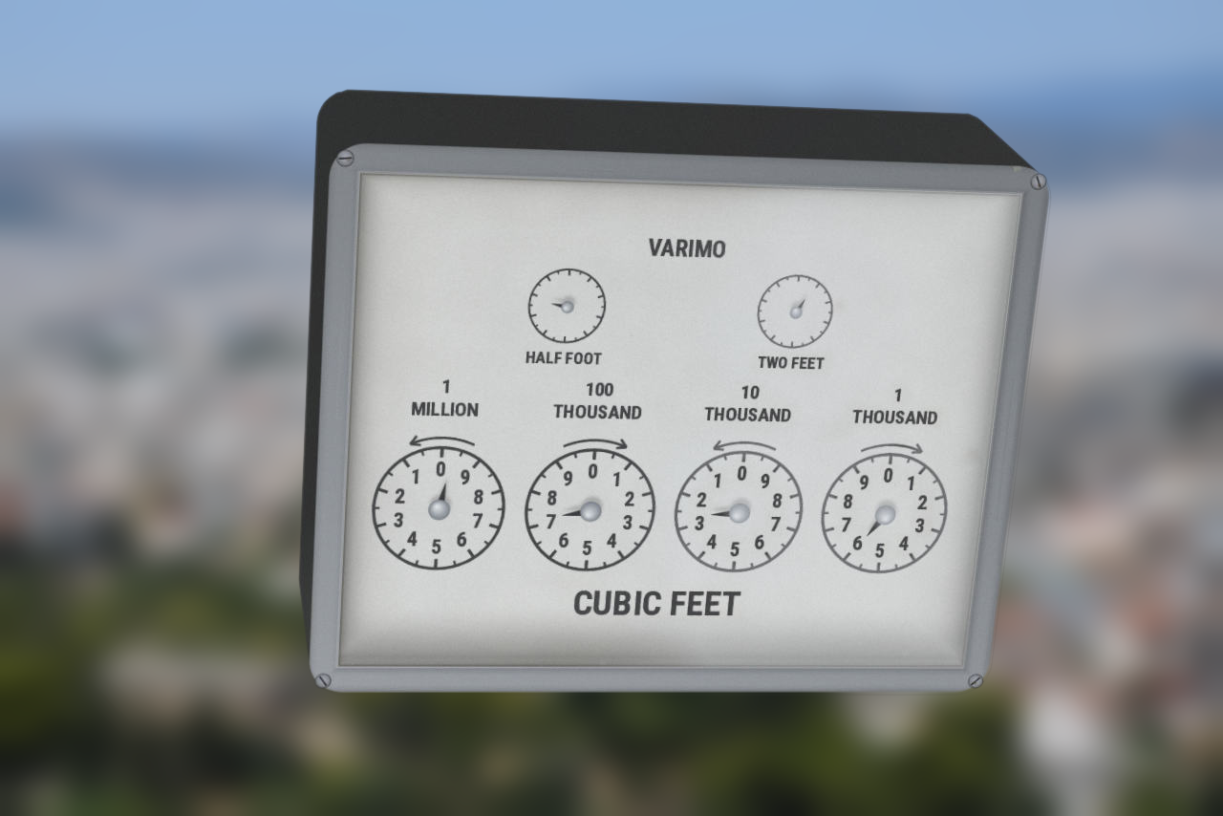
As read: 972600 ft³
